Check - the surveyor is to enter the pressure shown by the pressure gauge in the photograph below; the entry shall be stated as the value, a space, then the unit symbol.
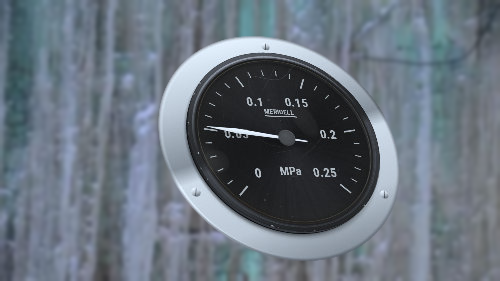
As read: 0.05 MPa
